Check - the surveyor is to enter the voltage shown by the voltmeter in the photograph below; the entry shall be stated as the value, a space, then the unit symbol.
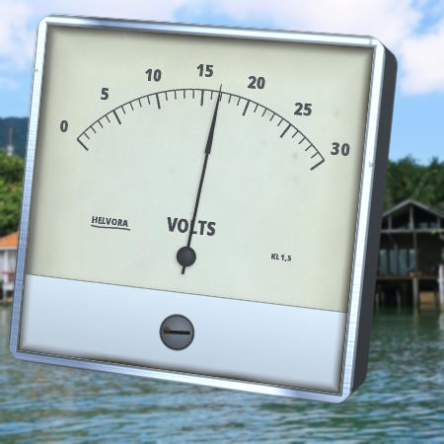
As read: 17 V
